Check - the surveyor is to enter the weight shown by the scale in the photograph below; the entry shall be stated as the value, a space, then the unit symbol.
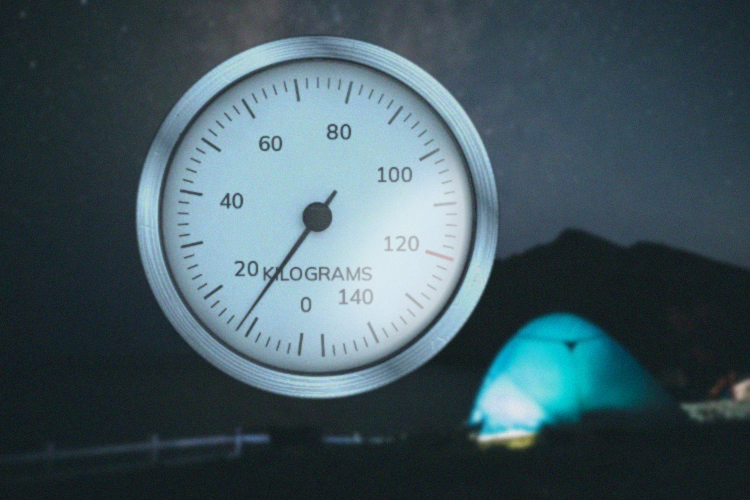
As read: 12 kg
